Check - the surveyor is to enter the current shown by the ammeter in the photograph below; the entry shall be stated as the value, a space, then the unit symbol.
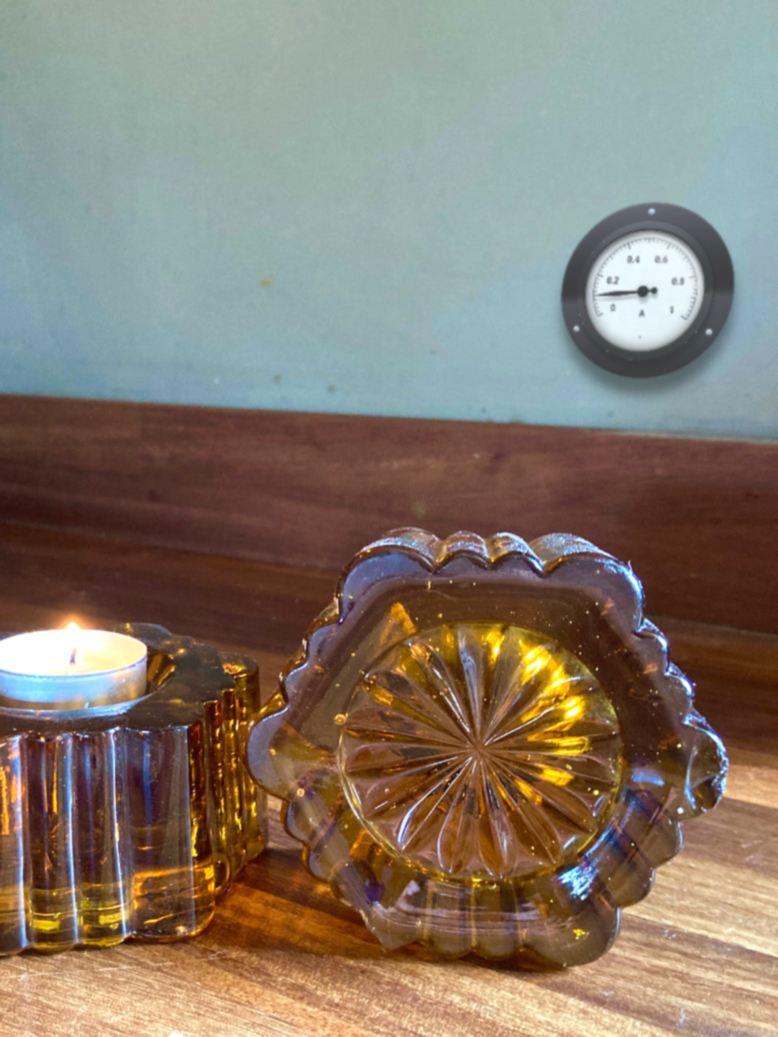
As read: 0.1 A
